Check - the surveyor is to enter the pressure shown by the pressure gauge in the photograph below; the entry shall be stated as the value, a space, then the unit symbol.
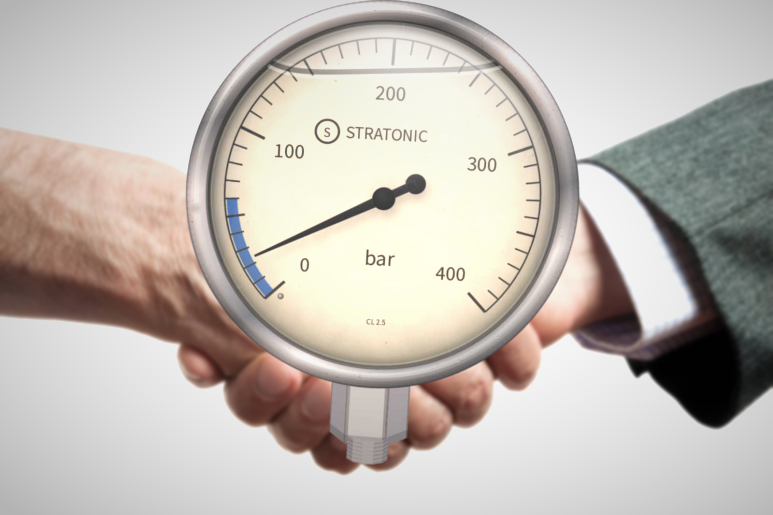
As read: 25 bar
